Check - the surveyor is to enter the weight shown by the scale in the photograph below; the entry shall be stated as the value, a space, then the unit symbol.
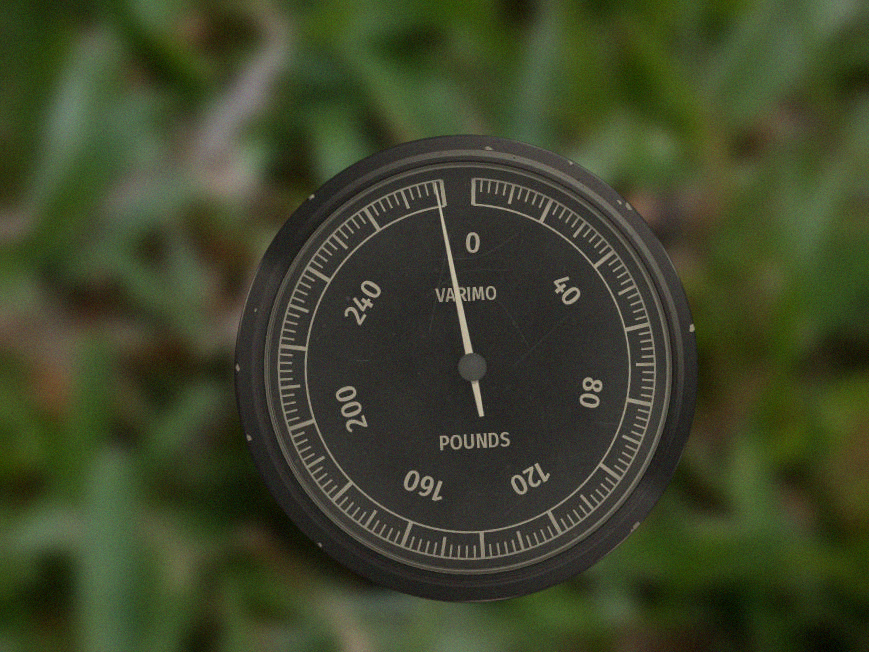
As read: 278 lb
